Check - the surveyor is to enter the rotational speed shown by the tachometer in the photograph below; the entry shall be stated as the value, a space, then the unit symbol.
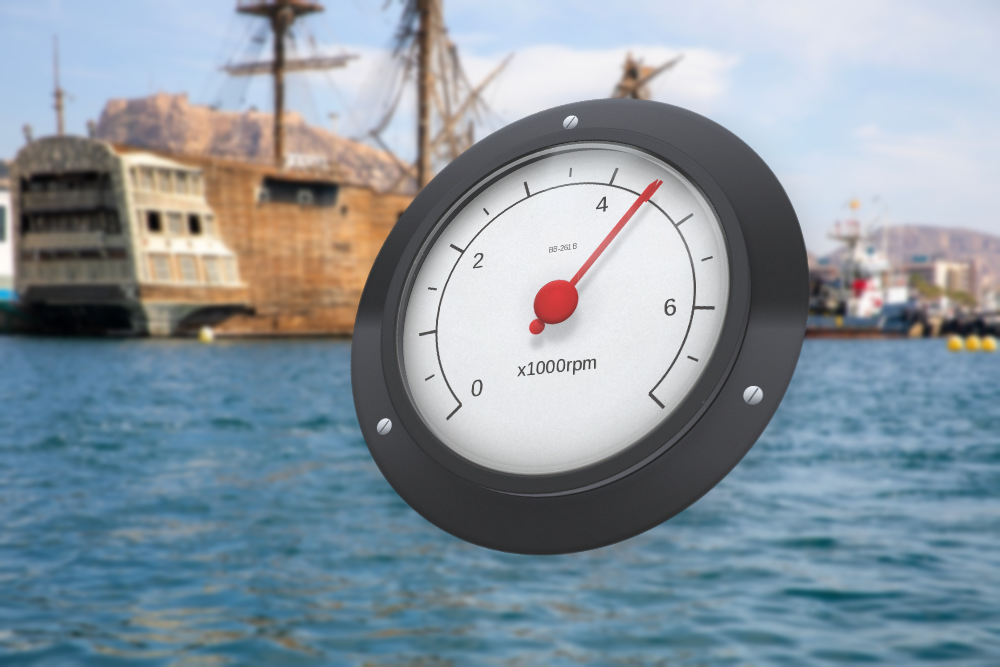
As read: 4500 rpm
